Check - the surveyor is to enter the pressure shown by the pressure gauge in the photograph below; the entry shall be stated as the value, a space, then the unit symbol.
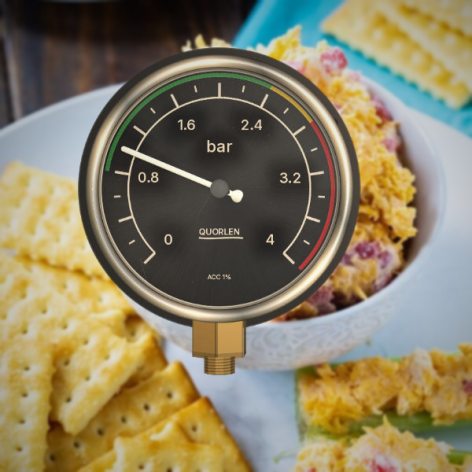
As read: 1 bar
